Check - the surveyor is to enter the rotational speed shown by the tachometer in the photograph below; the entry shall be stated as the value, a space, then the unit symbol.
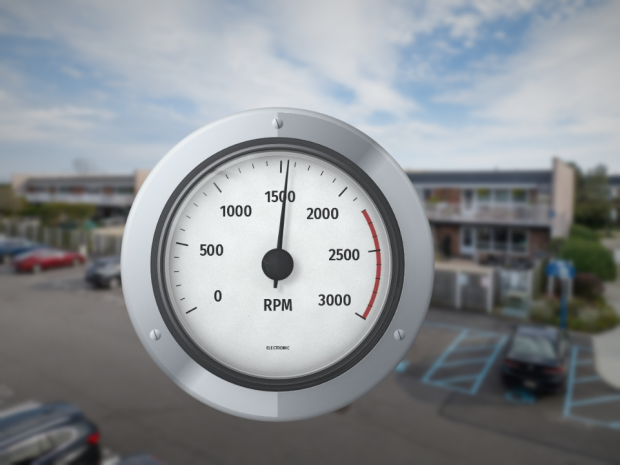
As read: 1550 rpm
